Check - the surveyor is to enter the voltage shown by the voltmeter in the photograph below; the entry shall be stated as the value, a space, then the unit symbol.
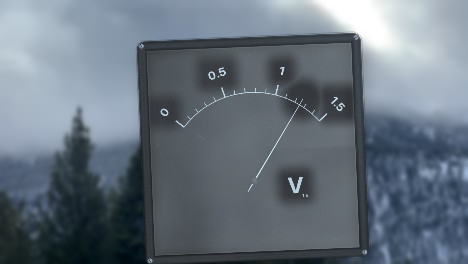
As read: 1.25 V
